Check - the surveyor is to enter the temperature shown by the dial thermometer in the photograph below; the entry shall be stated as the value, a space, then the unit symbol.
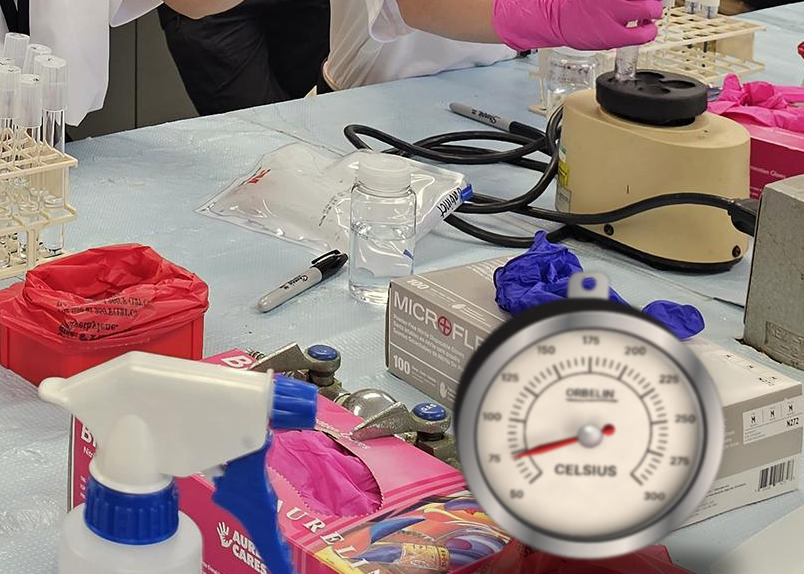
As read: 75 °C
